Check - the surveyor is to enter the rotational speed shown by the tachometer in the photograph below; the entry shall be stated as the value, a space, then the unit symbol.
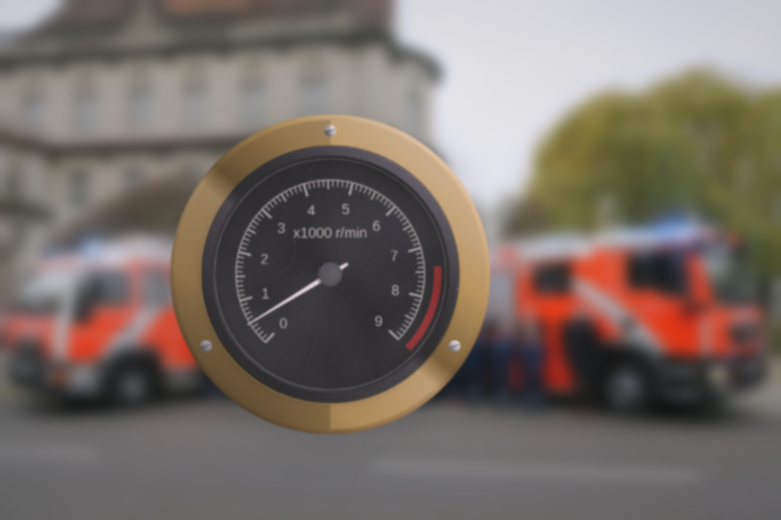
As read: 500 rpm
